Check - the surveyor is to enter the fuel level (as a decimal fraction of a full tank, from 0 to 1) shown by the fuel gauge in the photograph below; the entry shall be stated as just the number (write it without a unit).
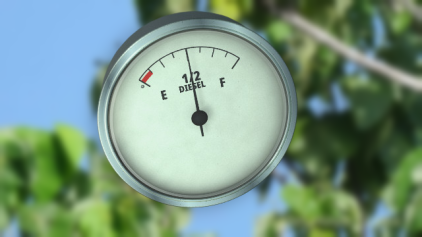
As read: 0.5
